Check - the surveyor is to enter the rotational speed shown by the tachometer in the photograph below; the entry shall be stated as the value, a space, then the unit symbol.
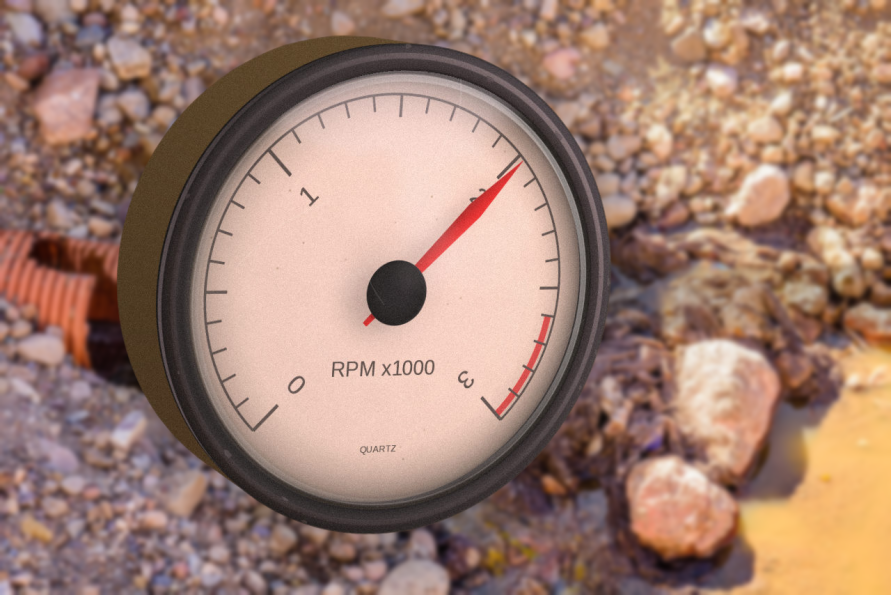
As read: 2000 rpm
